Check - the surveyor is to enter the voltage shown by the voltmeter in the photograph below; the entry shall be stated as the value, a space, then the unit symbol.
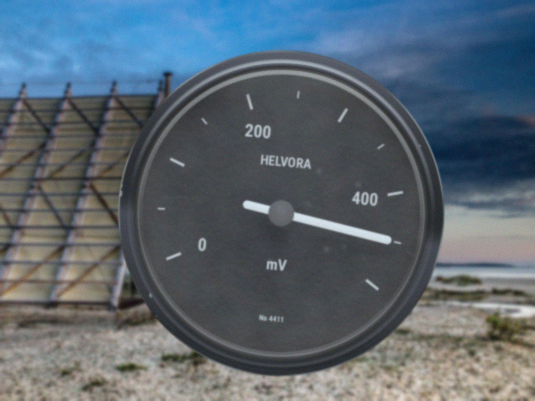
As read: 450 mV
